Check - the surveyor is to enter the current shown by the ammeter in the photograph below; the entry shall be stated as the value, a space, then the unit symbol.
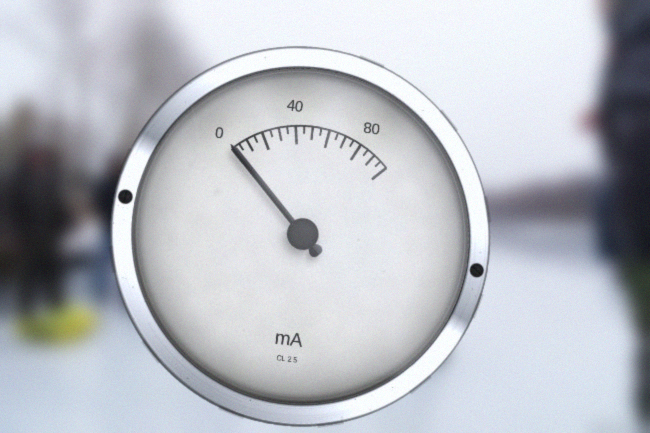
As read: 0 mA
